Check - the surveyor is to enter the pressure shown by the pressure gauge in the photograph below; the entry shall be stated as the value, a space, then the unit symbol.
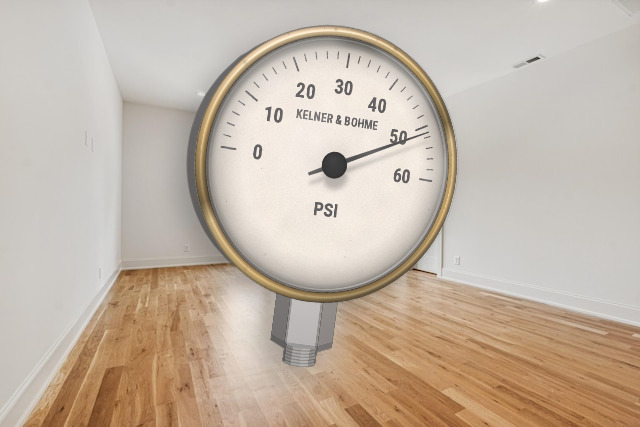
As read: 51 psi
